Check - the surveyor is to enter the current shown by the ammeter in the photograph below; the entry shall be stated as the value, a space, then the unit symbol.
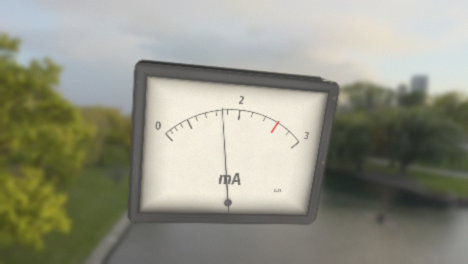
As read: 1.7 mA
